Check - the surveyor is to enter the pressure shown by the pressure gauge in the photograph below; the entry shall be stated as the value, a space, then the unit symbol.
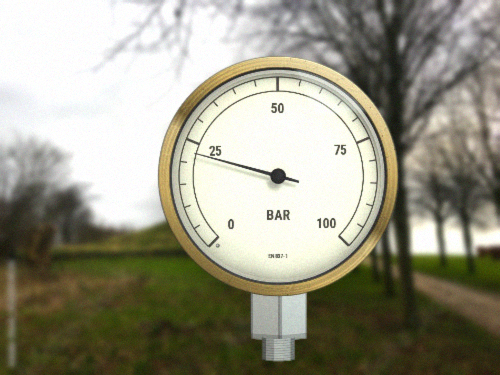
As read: 22.5 bar
